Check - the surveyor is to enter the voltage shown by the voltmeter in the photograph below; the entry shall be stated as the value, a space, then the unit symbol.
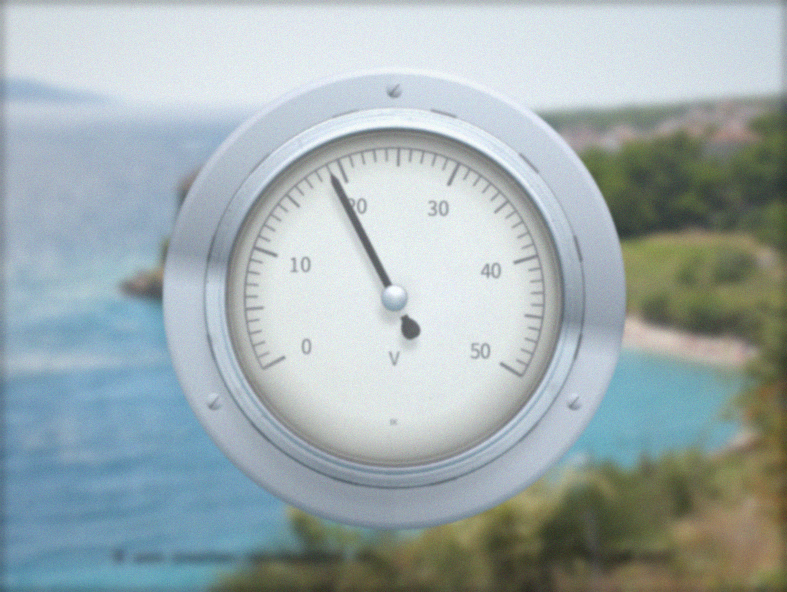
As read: 19 V
